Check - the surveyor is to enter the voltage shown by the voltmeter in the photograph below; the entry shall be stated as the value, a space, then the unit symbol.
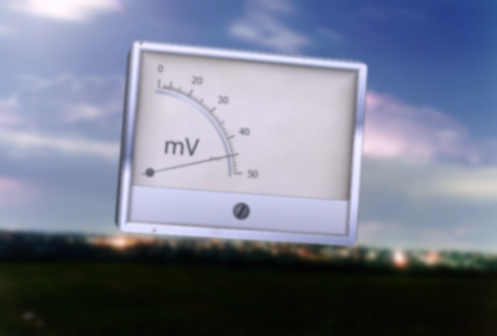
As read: 45 mV
